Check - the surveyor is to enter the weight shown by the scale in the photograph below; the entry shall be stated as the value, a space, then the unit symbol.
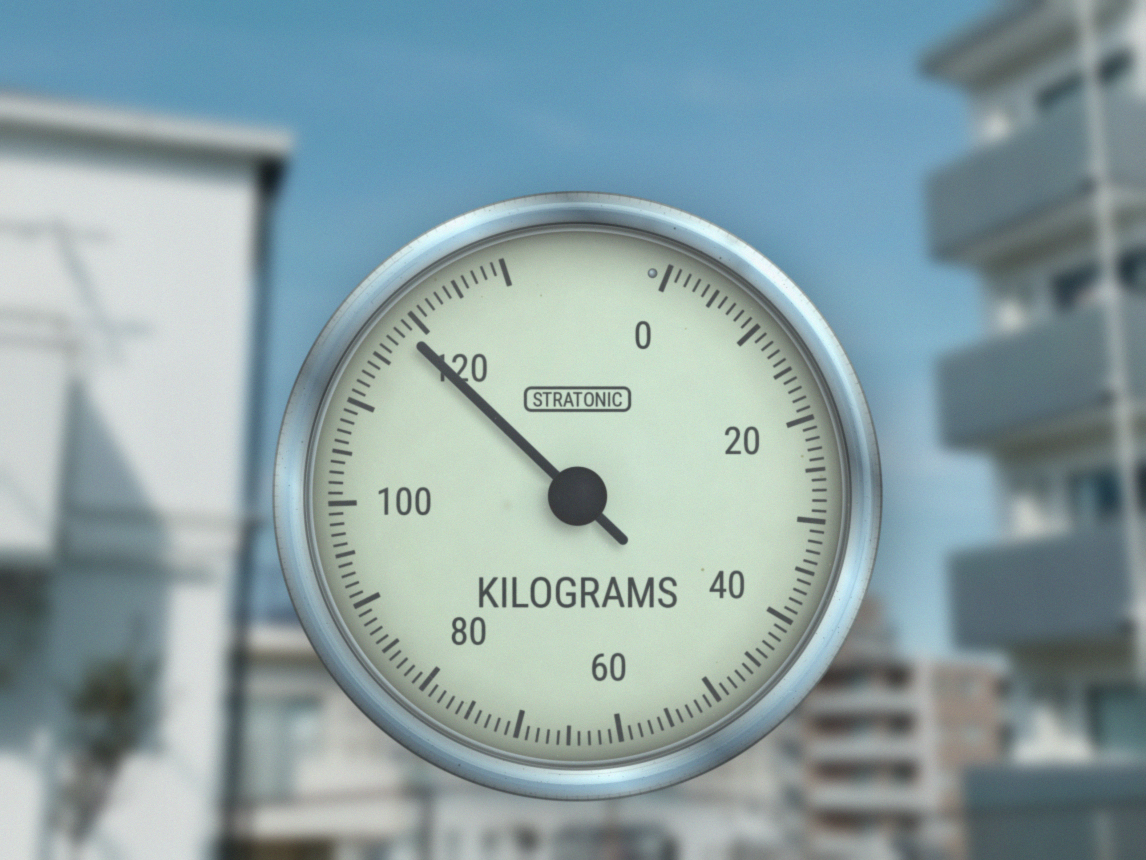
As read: 118.5 kg
